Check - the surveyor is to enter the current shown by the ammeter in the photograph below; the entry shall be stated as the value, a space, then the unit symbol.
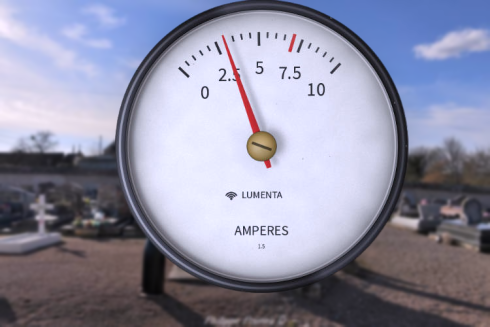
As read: 3 A
